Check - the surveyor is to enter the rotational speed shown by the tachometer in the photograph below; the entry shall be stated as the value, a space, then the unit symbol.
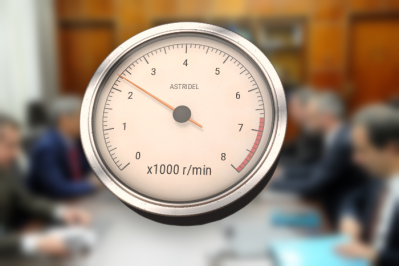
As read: 2300 rpm
